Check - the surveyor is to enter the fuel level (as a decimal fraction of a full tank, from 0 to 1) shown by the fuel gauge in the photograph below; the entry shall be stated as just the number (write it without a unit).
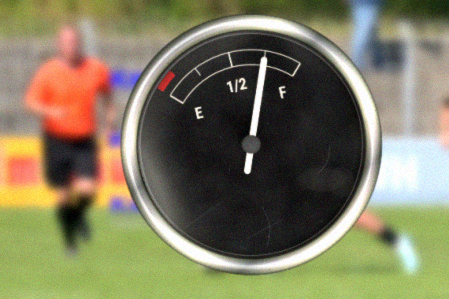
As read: 0.75
